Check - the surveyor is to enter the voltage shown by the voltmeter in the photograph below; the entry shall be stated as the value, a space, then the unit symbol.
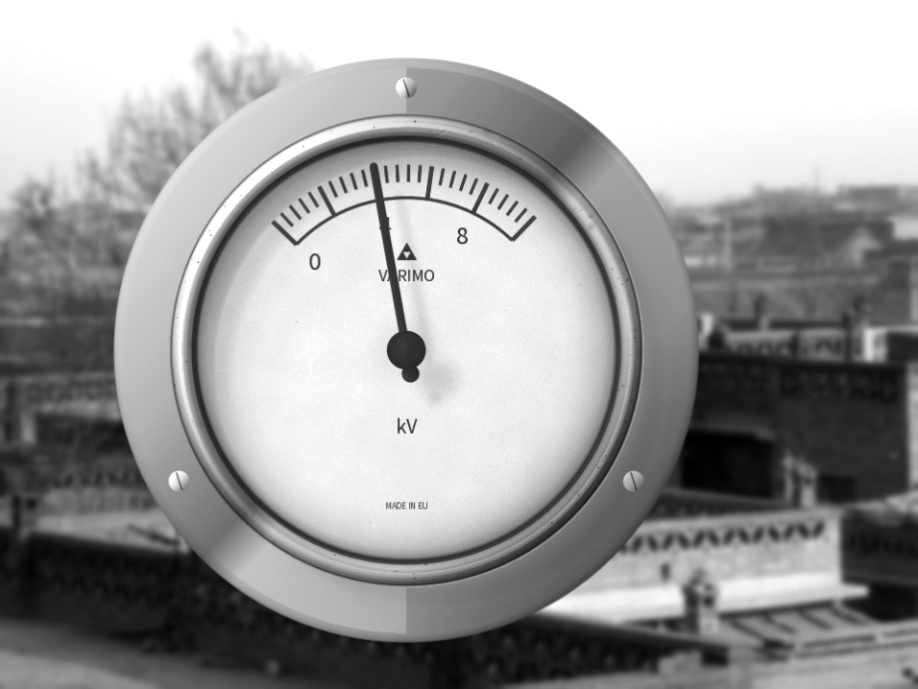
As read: 4 kV
